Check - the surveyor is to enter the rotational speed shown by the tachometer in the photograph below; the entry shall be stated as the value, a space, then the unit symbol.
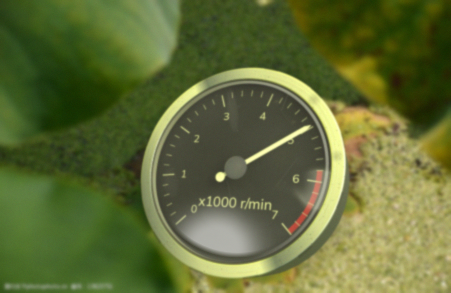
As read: 5000 rpm
